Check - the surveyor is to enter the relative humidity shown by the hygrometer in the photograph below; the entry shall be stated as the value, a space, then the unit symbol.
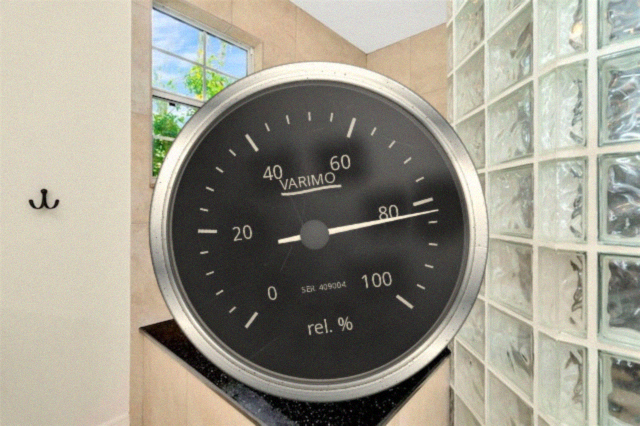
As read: 82 %
